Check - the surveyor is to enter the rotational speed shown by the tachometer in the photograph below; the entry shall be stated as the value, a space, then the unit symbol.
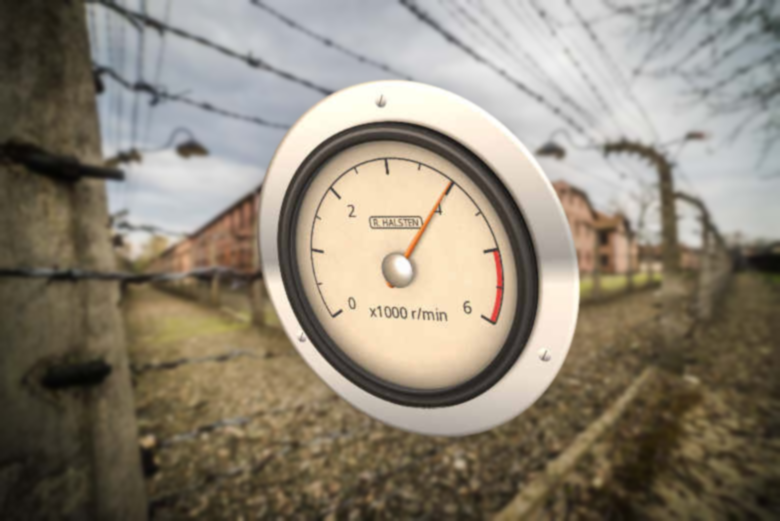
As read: 4000 rpm
